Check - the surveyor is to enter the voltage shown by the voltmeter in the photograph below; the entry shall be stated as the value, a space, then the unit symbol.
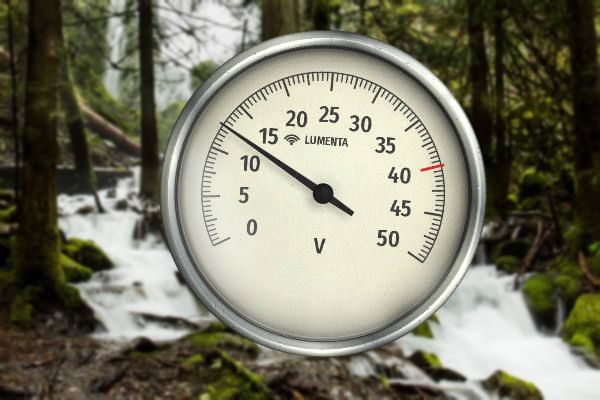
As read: 12.5 V
